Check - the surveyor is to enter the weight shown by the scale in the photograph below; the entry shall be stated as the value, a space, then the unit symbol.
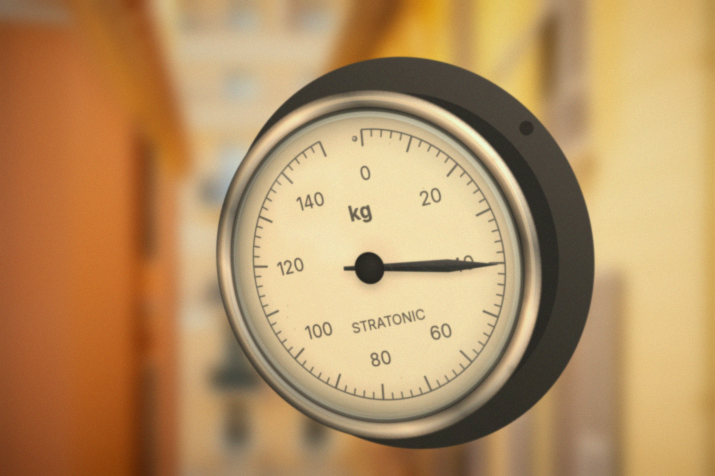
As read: 40 kg
